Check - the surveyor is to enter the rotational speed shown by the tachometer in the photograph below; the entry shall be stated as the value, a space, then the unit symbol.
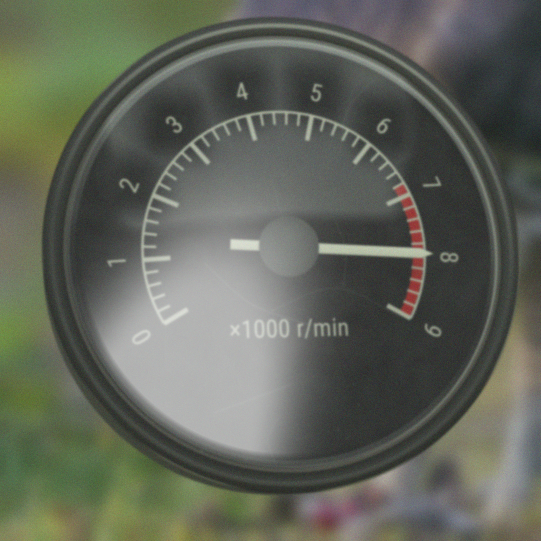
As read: 8000 rpm
